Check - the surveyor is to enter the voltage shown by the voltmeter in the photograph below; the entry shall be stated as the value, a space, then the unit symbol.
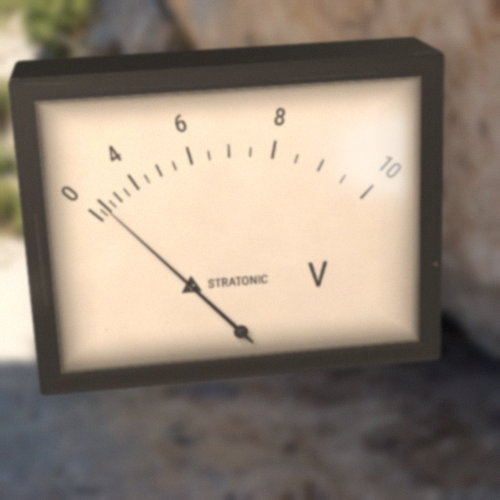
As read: 2 V
